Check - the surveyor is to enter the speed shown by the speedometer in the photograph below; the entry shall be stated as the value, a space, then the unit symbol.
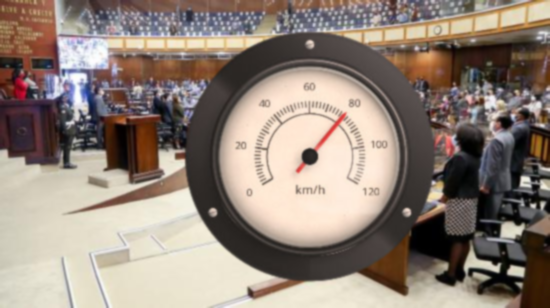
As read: 80 km/h
